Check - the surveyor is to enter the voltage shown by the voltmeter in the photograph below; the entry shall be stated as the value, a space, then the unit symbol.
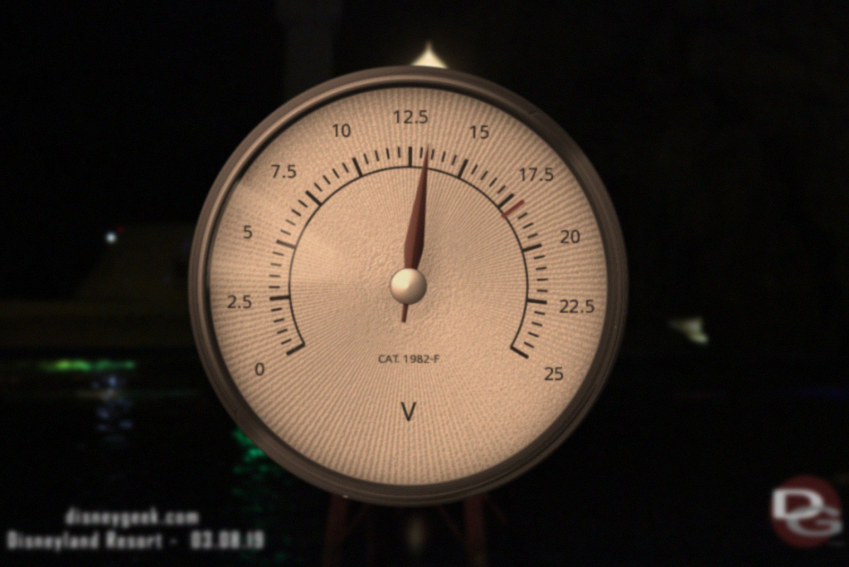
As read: 13.25 V
